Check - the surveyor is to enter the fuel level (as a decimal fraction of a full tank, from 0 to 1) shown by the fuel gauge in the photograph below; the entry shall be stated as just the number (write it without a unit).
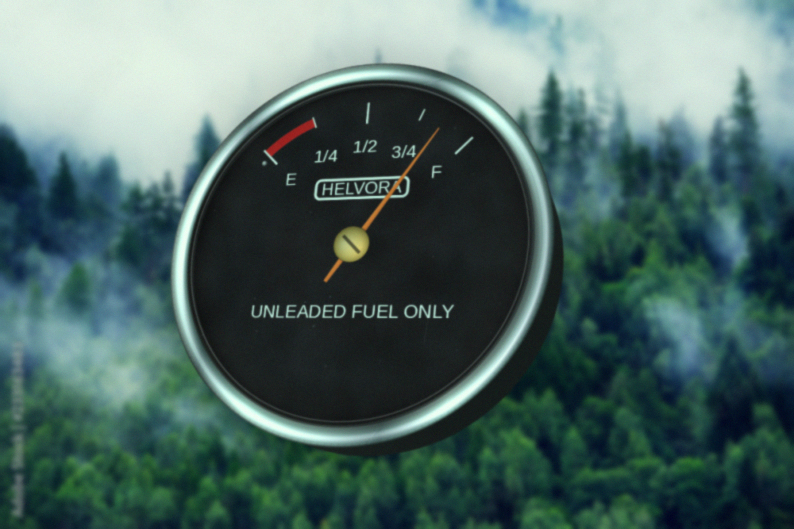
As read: 0.875
